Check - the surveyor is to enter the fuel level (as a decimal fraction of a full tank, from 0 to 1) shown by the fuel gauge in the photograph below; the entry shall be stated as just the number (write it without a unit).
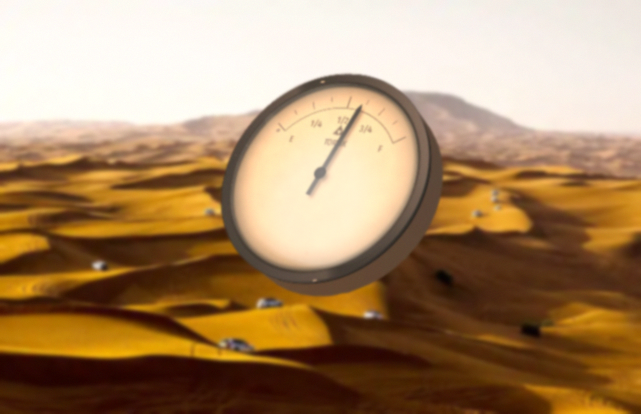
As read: 0.625
